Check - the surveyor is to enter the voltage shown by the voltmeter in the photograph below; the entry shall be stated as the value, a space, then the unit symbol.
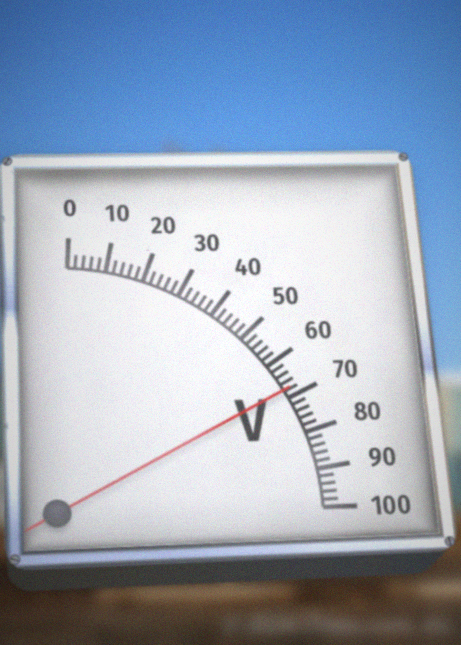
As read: 68 V
